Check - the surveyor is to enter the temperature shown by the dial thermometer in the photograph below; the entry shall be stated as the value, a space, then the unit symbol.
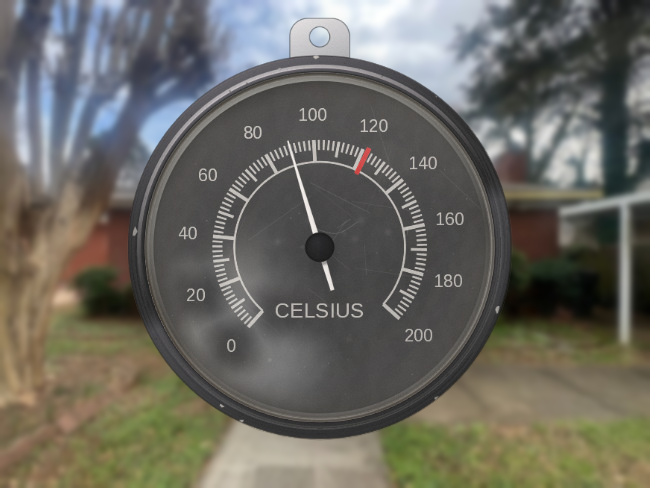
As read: 90 °C
